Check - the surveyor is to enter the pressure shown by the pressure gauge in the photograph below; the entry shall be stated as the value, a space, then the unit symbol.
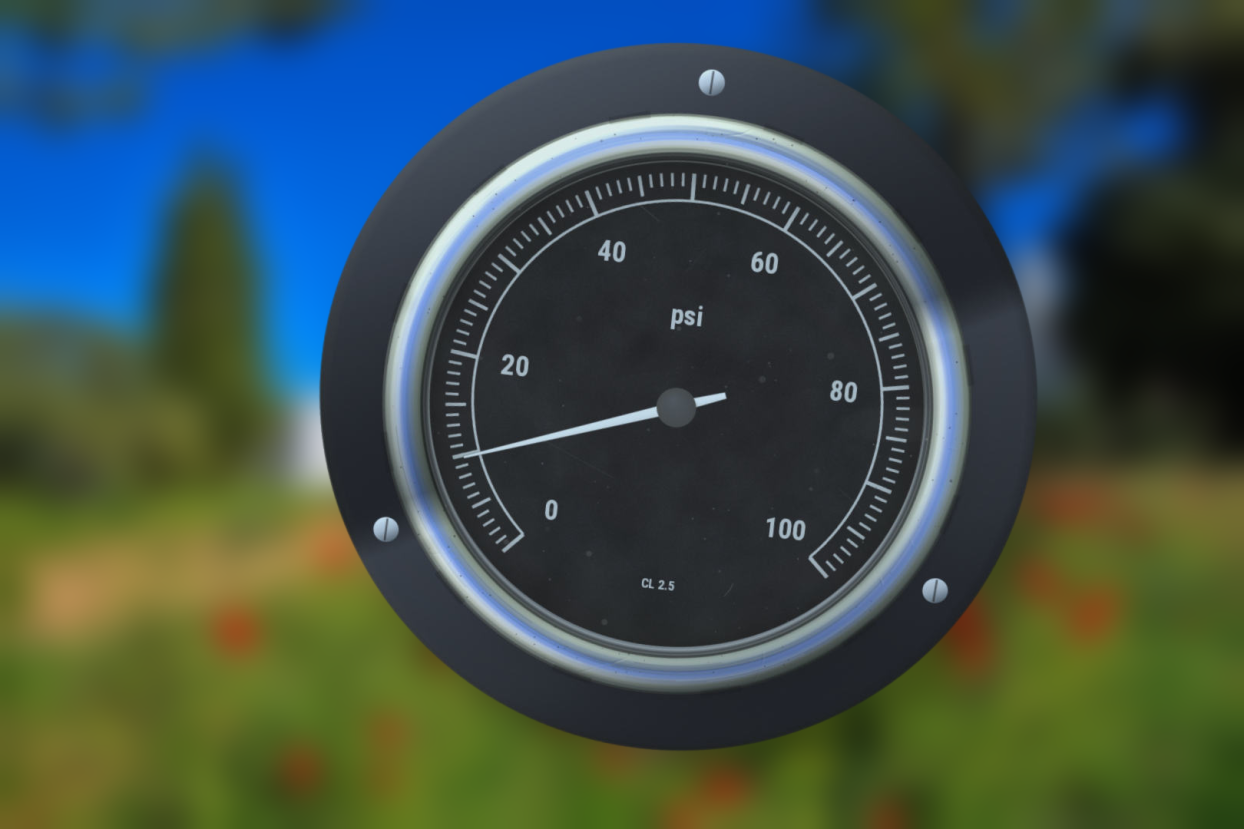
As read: 10 psi
